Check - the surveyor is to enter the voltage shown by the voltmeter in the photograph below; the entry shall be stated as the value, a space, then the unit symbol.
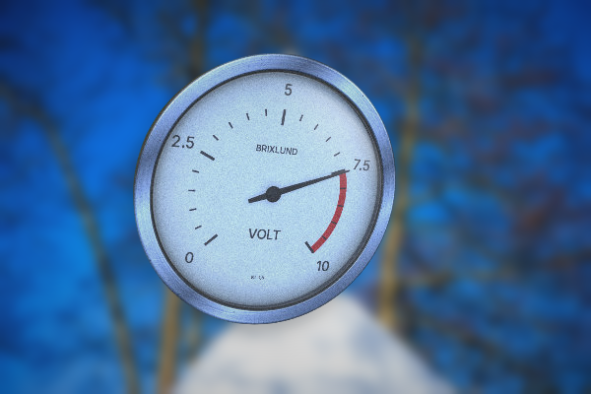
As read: 7.5 V
